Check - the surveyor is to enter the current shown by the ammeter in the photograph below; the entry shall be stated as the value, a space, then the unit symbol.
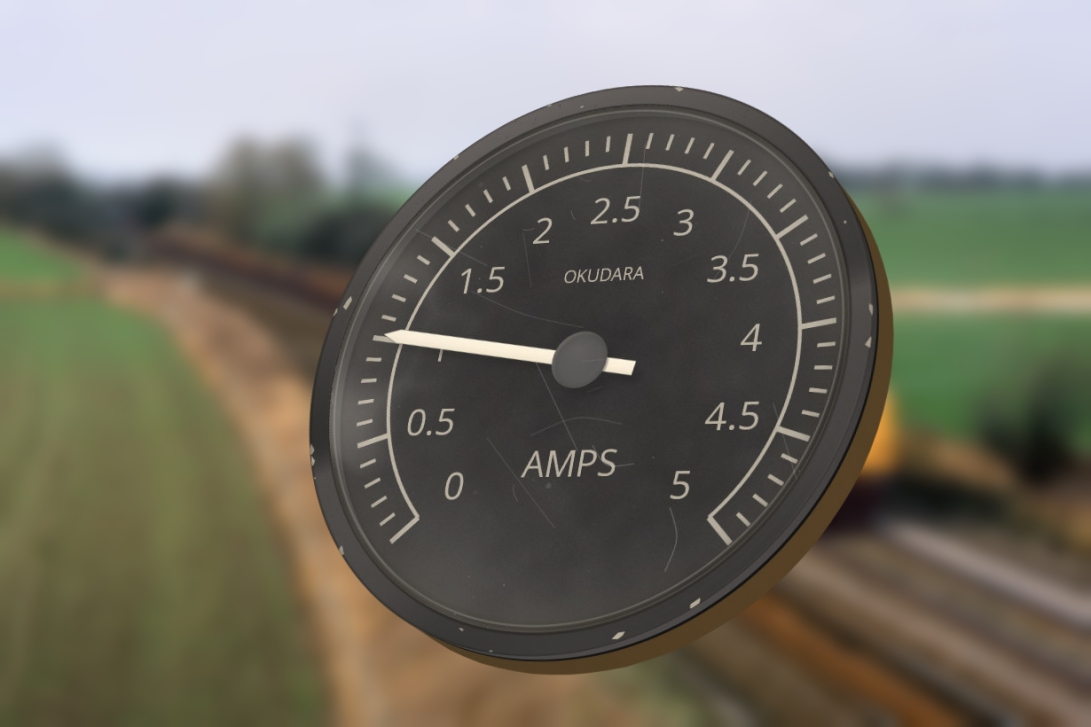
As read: 1 A
